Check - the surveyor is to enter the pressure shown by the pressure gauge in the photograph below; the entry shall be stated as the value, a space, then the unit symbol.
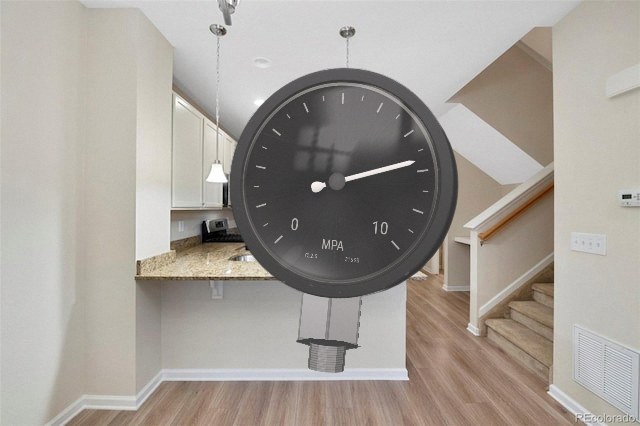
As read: 7.75 MPa
